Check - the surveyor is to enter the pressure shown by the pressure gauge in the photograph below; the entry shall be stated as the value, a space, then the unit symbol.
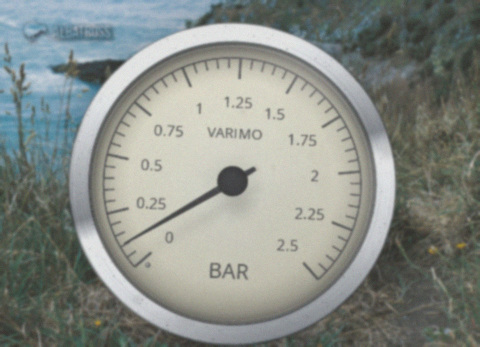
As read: 0.1 bar
